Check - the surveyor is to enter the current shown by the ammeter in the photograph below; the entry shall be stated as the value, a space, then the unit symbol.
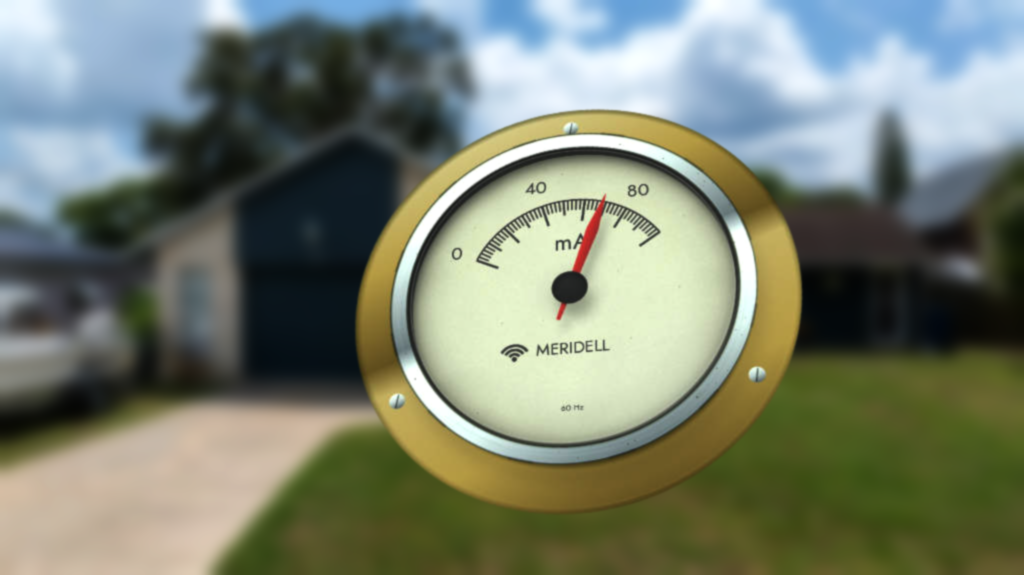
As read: 70 mA
